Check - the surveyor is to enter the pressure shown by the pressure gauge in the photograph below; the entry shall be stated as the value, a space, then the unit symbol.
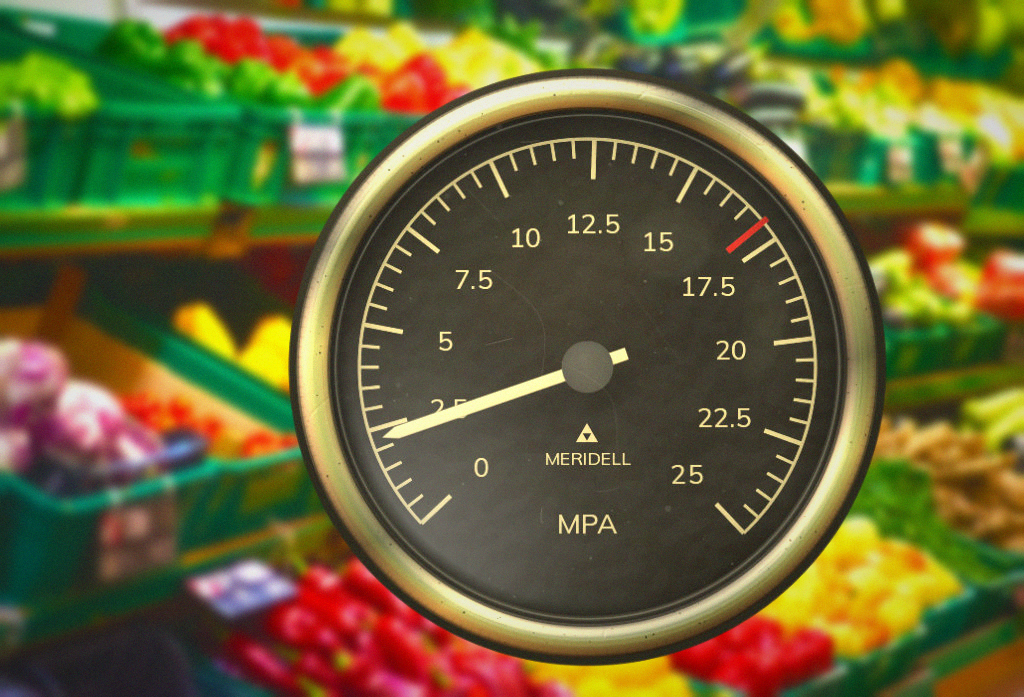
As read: 2.25 MPa
